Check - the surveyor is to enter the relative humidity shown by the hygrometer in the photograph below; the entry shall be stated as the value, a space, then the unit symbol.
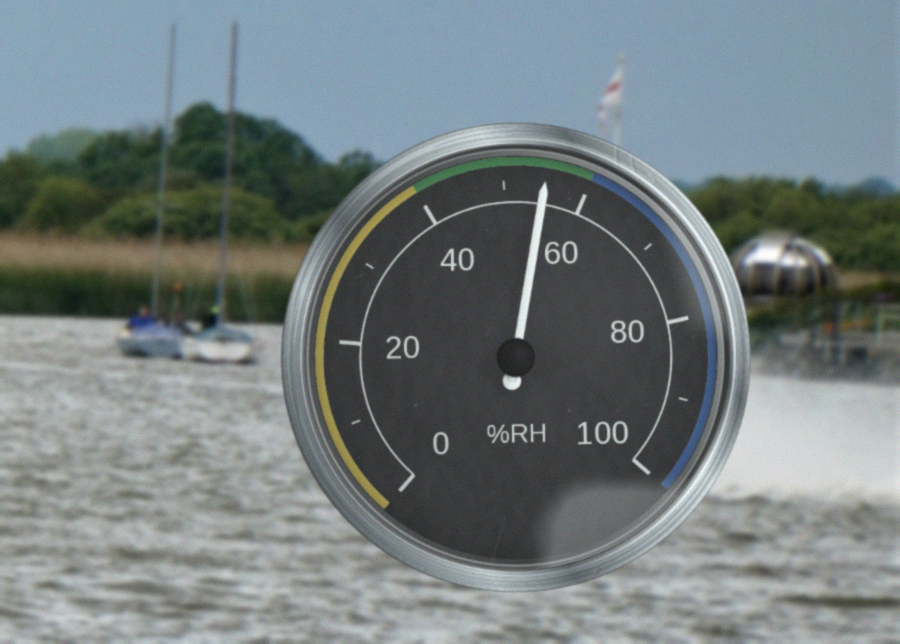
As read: 55 %
